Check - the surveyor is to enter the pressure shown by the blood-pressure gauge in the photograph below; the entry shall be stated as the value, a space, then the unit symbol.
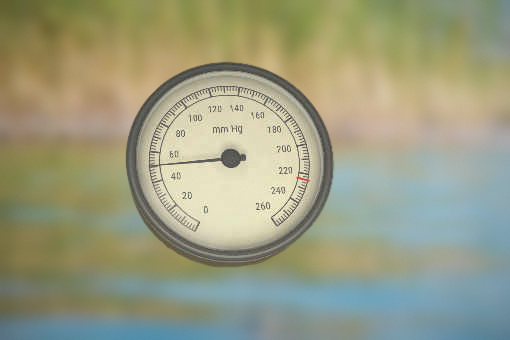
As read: 50 mmHg
